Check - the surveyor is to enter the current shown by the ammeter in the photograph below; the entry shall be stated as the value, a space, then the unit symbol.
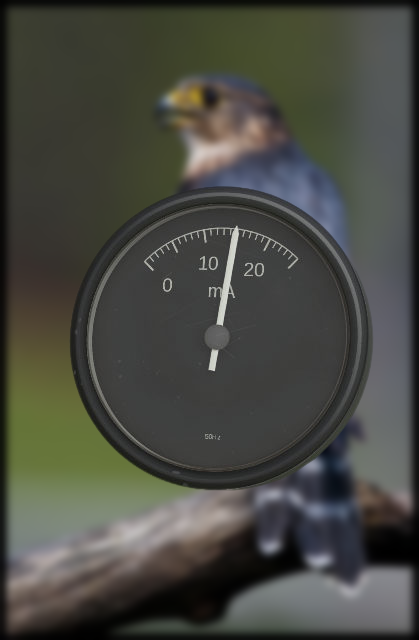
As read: 15 mA
